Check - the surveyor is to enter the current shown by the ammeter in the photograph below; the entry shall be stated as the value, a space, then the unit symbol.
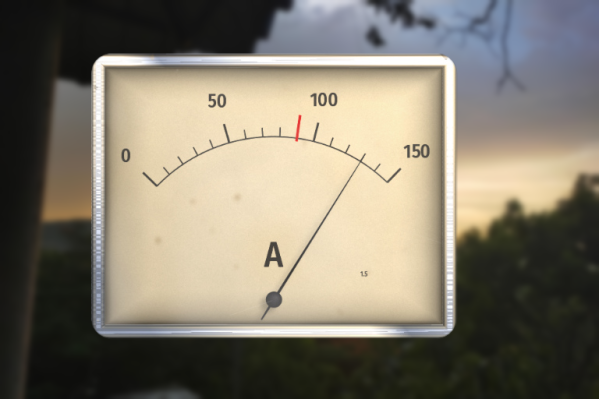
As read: 130 A
